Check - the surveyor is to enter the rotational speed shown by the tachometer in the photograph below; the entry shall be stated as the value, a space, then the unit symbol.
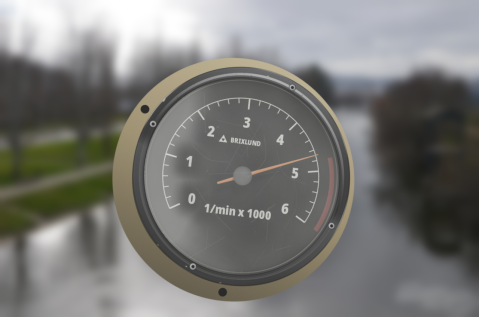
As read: 4700 rpm
